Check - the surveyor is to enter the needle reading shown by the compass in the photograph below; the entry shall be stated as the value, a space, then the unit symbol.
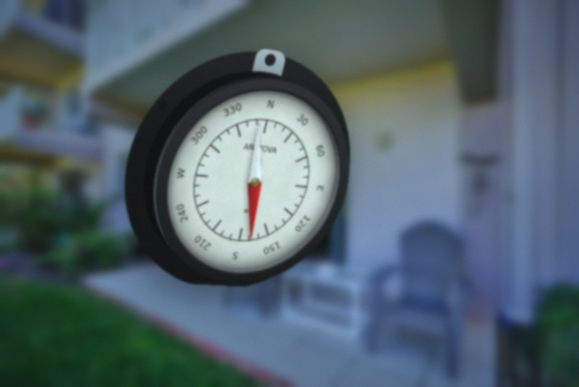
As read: 170 °
